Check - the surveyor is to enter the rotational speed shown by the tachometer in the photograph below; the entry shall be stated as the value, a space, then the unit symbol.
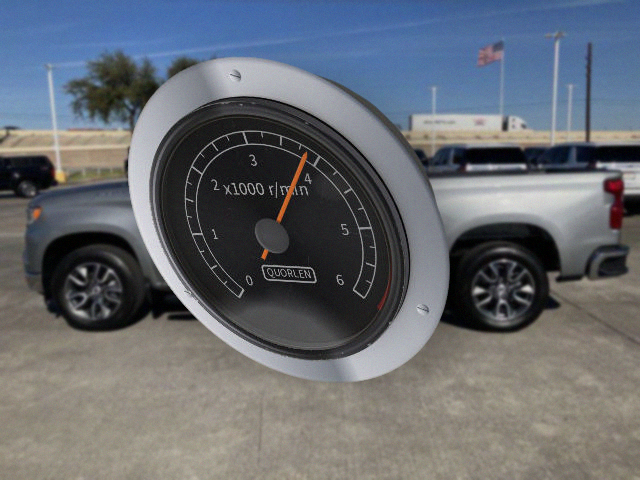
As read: 3875 rpm
